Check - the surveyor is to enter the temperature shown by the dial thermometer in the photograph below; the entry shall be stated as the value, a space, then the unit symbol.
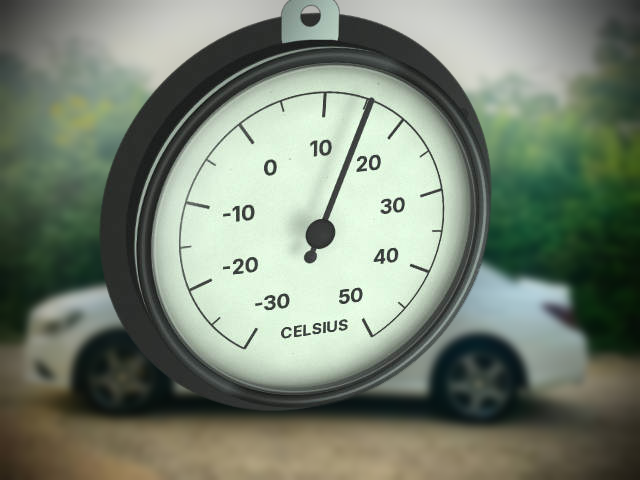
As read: 15 °C
